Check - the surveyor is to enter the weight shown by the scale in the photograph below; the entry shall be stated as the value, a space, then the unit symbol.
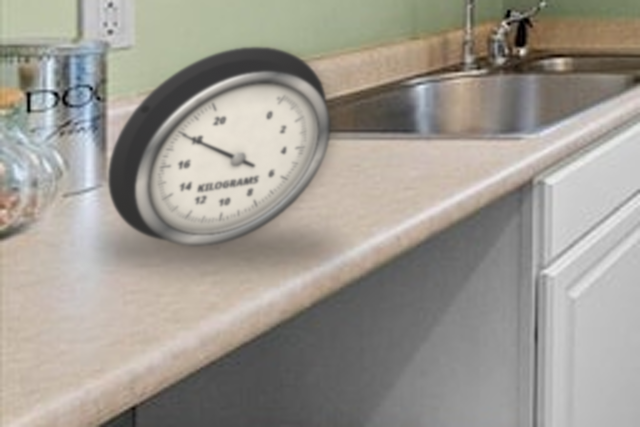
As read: 18 kg
